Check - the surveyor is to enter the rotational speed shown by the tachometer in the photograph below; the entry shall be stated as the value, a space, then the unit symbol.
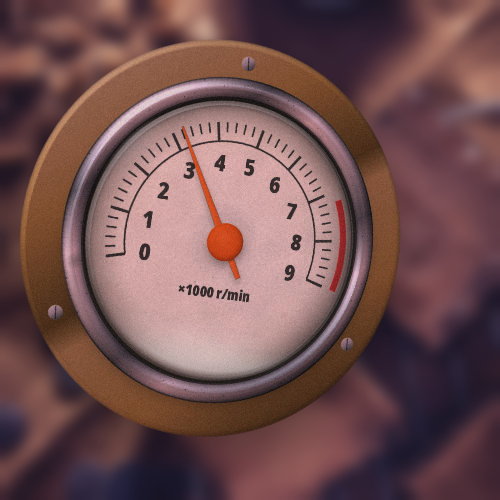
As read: 3200 rpm
